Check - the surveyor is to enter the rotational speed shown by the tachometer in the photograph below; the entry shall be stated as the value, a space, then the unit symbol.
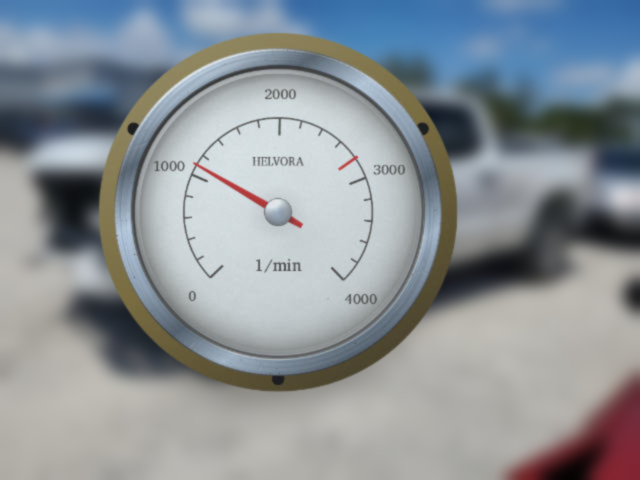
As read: 1100 rpm
